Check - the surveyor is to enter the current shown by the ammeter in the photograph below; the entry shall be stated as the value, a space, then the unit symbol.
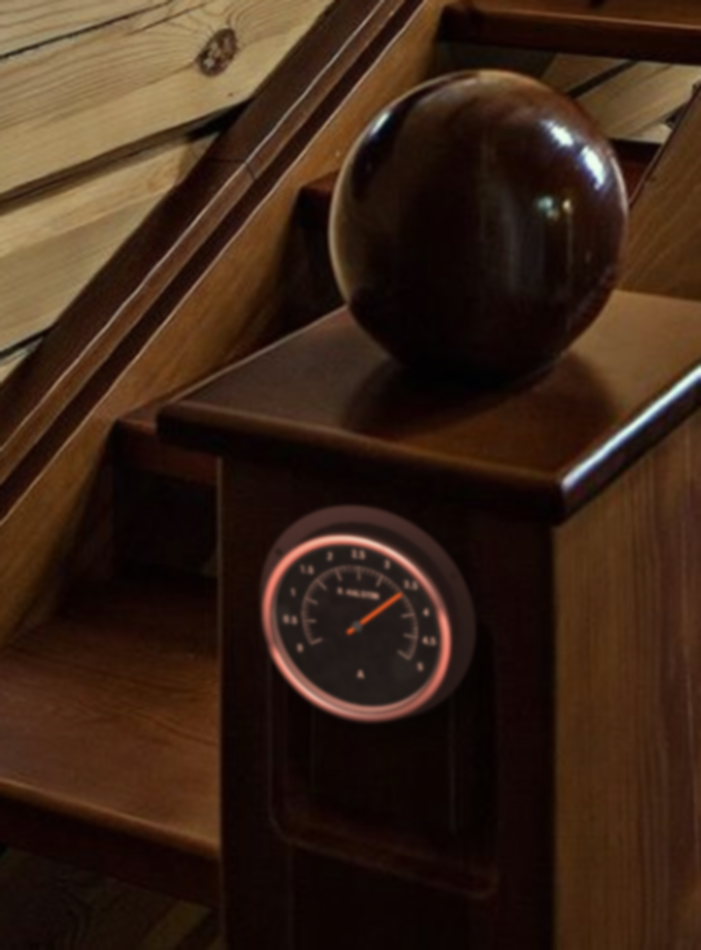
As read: 3.5 A
